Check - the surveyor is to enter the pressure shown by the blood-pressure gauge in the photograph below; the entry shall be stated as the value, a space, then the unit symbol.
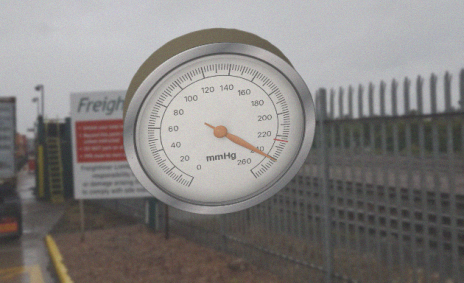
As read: 240 mmHg
